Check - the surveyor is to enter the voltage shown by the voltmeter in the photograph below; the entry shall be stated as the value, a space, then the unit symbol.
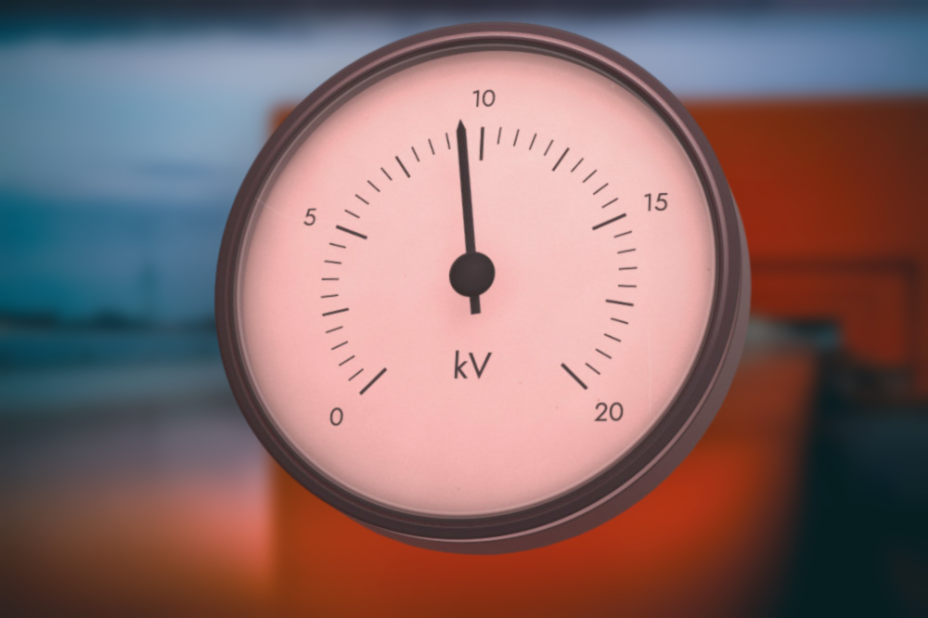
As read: 9.5 kV
